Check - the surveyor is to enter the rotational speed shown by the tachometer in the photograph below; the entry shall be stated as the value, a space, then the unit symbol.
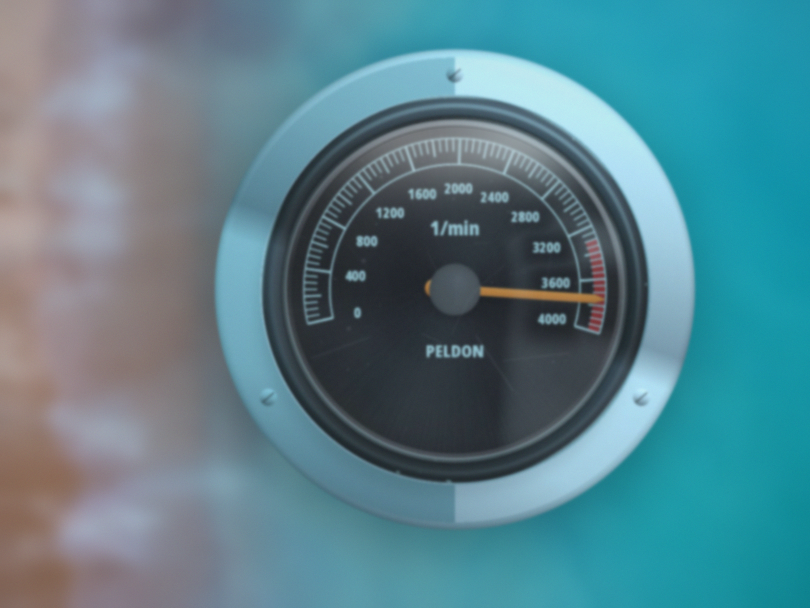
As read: 3750 rpm
